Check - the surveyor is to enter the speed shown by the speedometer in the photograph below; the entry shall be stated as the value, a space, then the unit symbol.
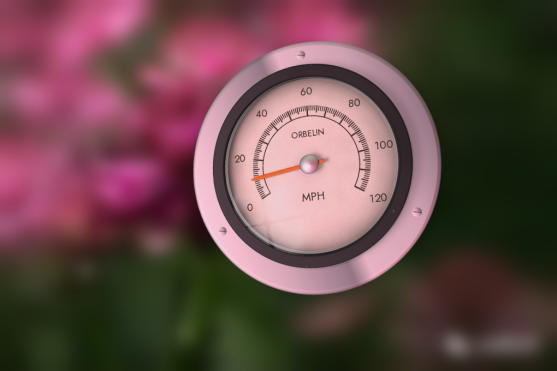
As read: 10 mph
